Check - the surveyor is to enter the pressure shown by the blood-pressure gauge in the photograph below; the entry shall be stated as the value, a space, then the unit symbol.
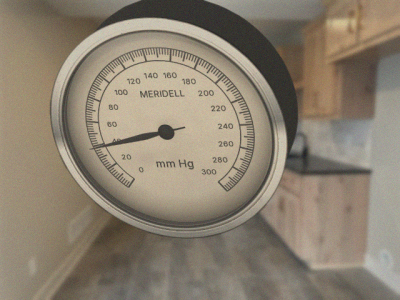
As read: 40 mmHg
